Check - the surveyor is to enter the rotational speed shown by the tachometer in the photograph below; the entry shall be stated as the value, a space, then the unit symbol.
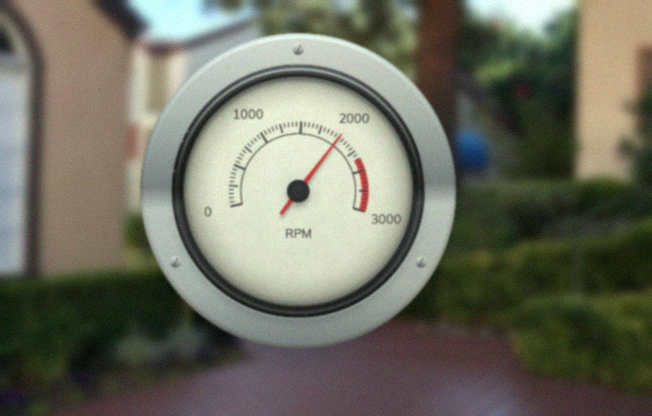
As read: 2000 rpm
